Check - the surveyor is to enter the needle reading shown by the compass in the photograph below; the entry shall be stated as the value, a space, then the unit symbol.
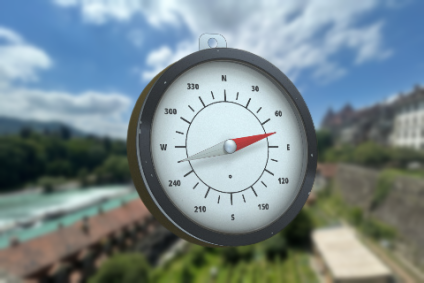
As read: 75 °
